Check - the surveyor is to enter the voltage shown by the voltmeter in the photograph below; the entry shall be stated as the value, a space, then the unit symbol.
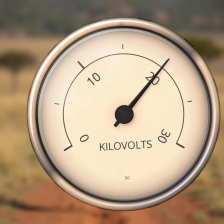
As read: 20 kV
